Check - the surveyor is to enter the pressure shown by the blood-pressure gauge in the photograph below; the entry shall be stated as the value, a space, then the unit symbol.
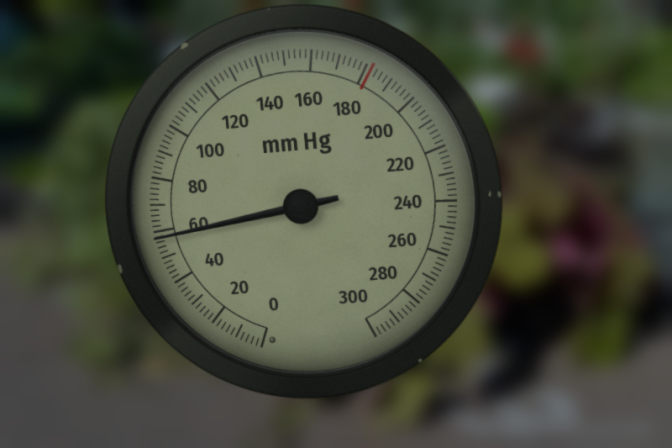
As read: 58 mmHg
